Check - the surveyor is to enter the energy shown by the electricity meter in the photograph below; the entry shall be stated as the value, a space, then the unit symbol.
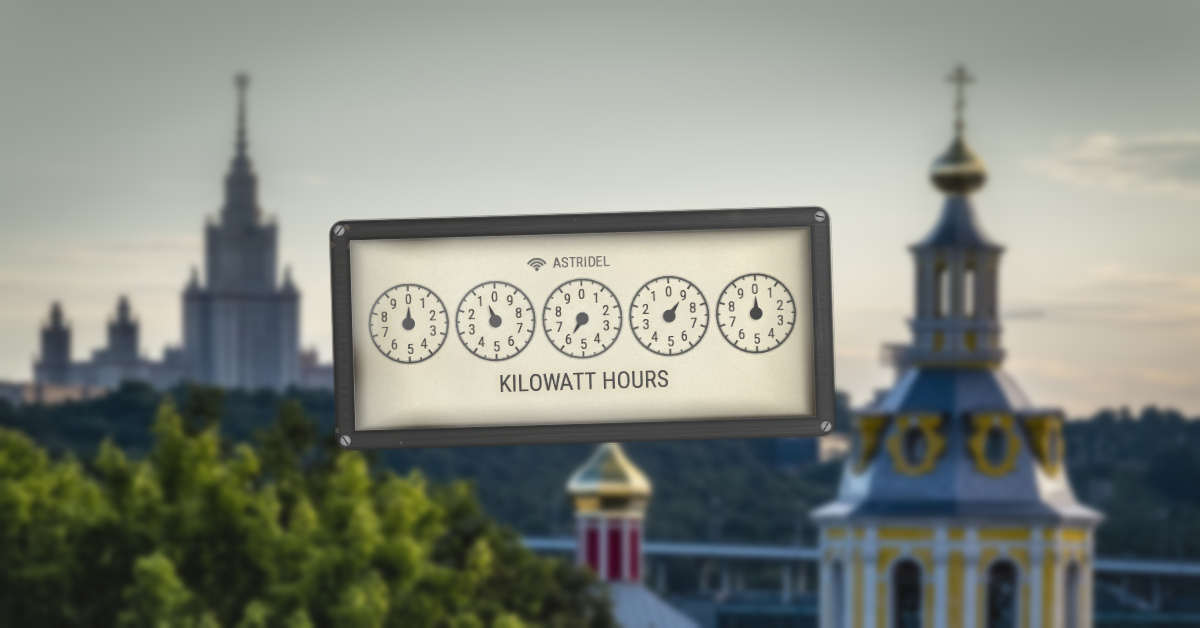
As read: 590 kWh
